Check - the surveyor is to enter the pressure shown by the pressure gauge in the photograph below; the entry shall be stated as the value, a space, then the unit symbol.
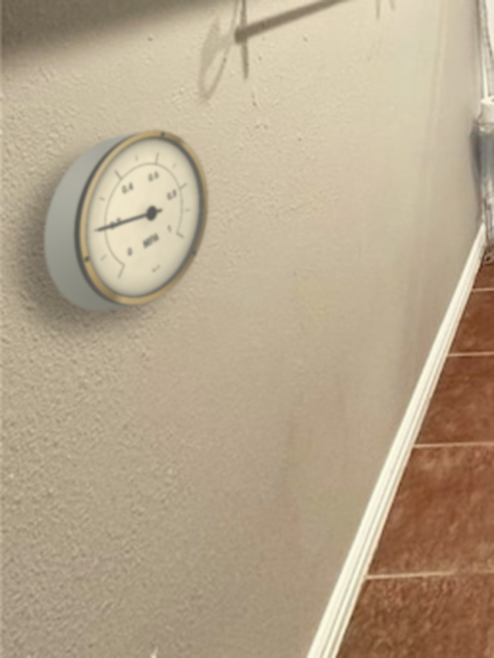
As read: 0.2 MPa
